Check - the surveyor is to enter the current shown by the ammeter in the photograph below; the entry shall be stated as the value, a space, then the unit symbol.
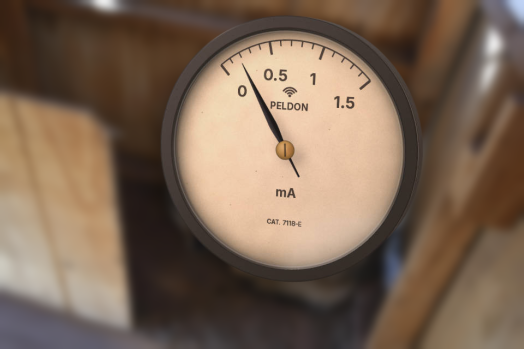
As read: 0.2 mA
